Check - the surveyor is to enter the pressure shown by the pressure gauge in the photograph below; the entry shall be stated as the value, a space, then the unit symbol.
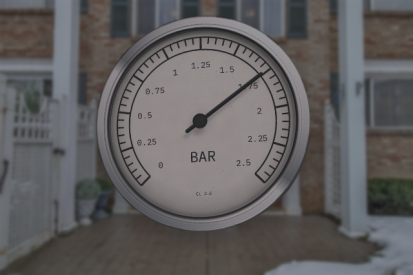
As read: 1.75 bar
